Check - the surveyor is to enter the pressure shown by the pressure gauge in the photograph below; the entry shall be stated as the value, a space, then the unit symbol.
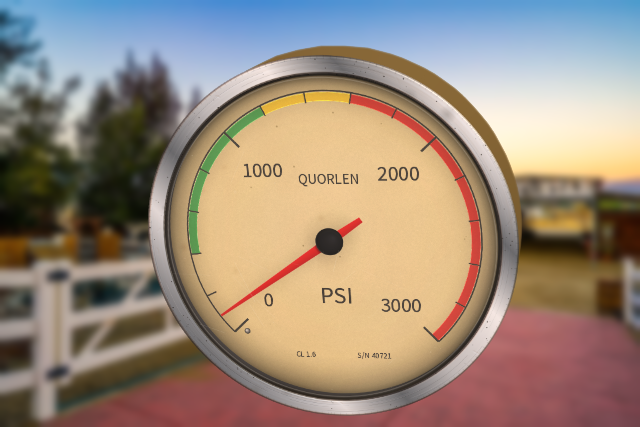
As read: 100 psi
